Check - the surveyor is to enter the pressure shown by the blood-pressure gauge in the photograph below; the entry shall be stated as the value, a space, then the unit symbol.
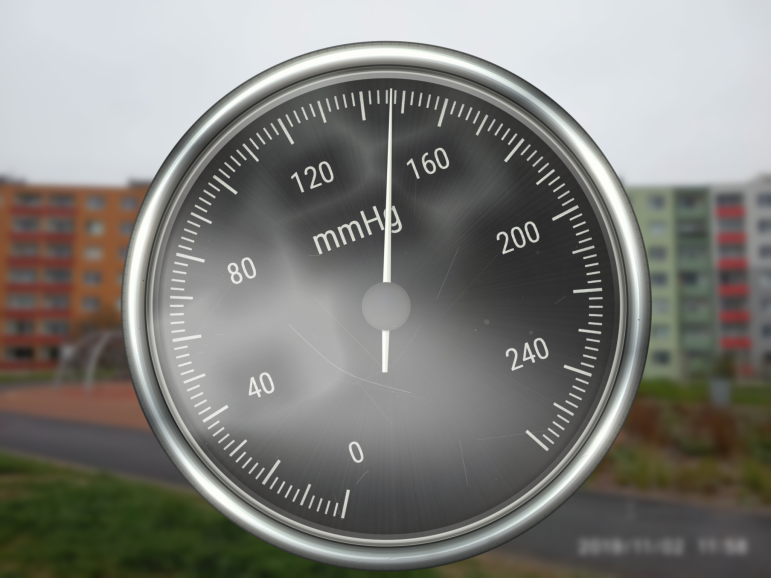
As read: 147 mmHg
